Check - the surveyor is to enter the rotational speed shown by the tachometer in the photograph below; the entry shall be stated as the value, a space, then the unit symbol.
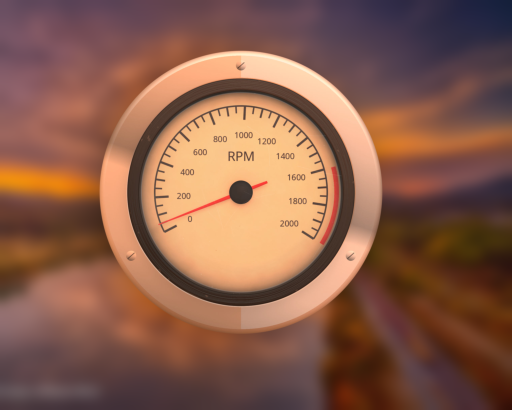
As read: 50 rpm
